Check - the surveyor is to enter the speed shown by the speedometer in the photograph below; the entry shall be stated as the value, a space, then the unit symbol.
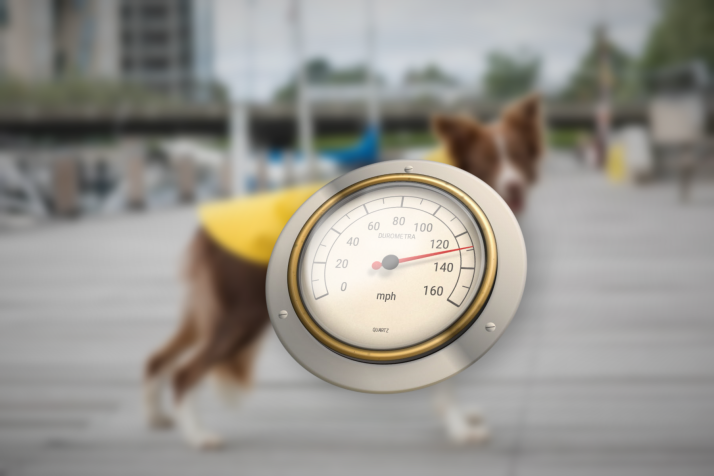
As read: 130 mph
